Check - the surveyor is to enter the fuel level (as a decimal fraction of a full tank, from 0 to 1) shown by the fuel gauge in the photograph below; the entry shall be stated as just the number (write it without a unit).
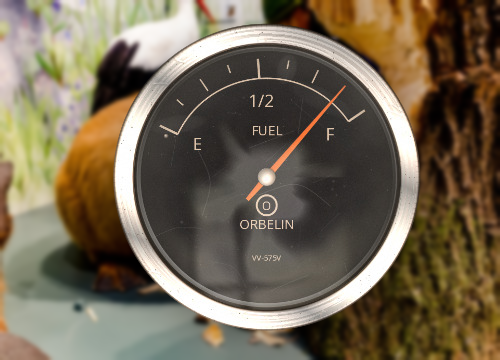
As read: 0.875
